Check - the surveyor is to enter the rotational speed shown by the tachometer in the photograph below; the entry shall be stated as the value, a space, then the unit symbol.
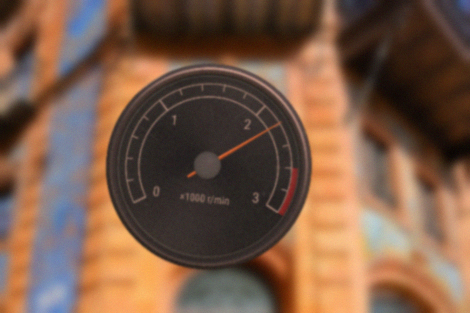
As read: 2200 rpm
